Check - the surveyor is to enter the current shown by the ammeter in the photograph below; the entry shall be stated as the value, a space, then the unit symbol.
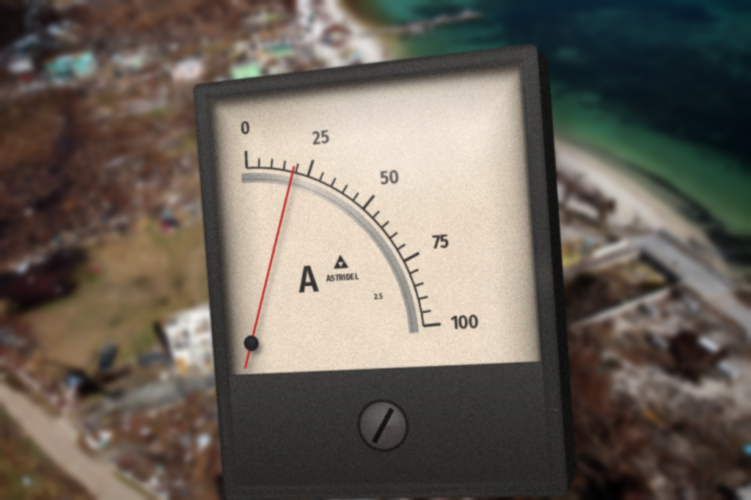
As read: 20 A
